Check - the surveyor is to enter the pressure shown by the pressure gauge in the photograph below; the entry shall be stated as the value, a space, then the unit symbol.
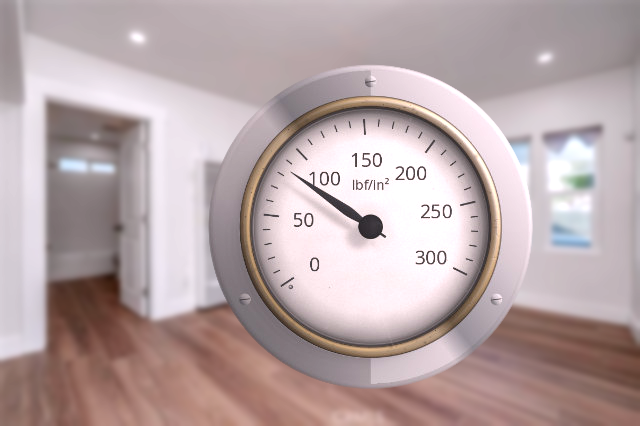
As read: 85 psi
